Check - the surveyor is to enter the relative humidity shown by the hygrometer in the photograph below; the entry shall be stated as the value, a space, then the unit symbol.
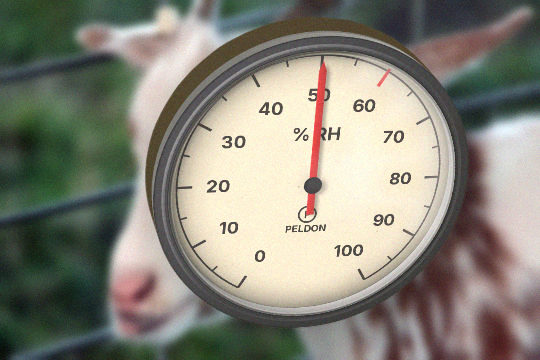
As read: 50 %
